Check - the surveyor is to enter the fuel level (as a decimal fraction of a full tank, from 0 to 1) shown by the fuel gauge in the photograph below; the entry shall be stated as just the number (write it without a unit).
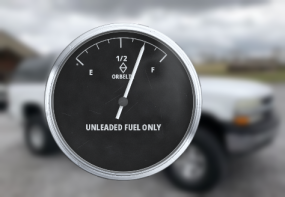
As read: 0.75
